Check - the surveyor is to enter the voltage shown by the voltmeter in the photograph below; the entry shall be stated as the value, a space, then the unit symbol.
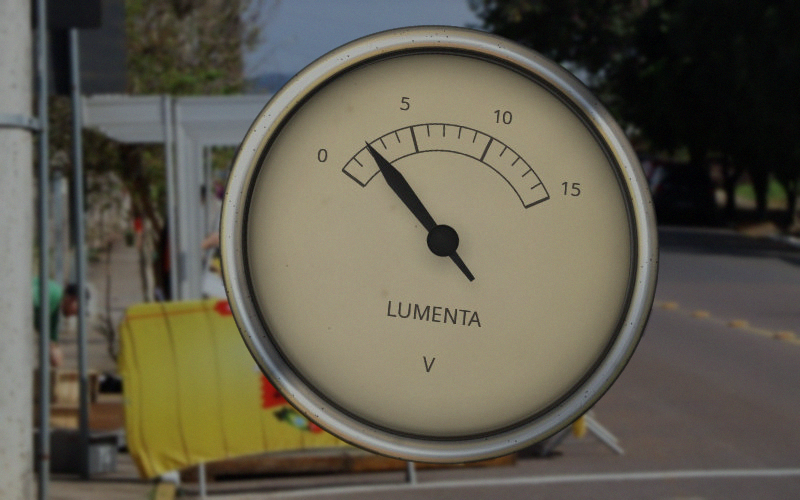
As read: 2 V
